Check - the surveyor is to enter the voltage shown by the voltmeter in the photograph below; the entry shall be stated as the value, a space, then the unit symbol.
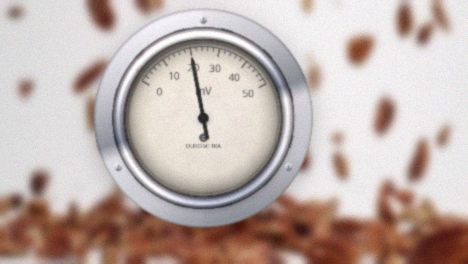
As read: 20 mV
